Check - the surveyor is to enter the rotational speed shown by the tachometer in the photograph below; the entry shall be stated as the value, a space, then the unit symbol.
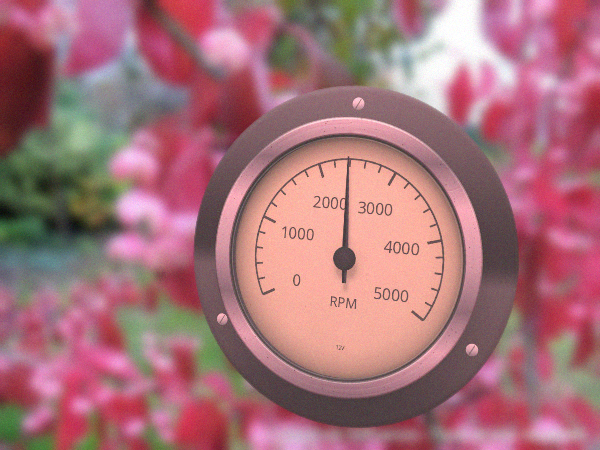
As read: 2400 rpm
